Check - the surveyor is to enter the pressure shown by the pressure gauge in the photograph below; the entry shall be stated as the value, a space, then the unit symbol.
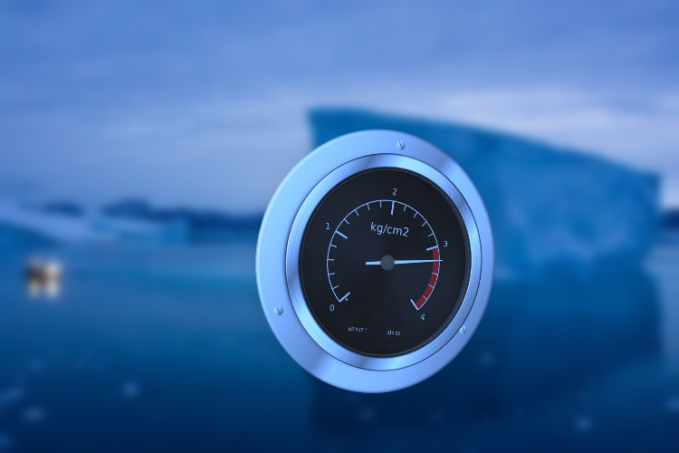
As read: 3.2 kg/cm²
